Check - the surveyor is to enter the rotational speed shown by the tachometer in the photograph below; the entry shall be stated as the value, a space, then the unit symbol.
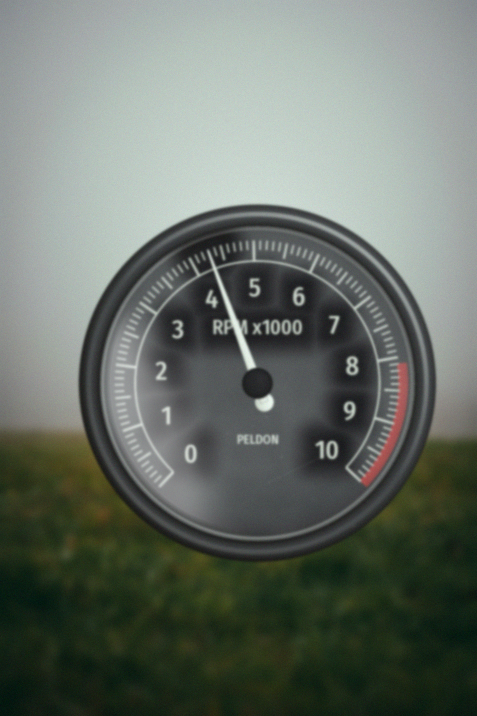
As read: 4300 rpm
